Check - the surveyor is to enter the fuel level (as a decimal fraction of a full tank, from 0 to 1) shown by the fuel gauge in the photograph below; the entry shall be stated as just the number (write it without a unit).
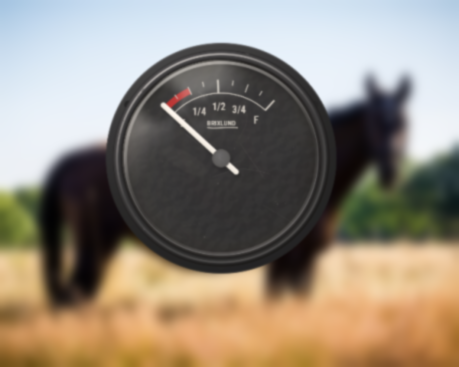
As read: 0
